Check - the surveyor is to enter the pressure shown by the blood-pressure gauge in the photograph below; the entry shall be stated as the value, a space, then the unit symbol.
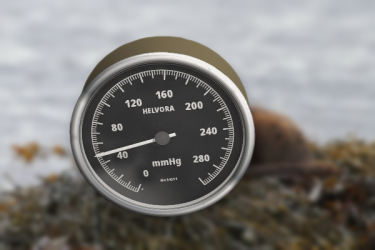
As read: 50 mmHg
